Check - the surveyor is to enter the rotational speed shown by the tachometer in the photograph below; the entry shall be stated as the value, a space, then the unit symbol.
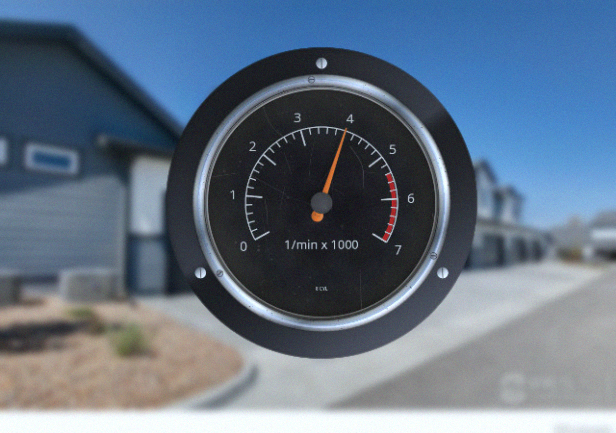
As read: 4000 rpm
